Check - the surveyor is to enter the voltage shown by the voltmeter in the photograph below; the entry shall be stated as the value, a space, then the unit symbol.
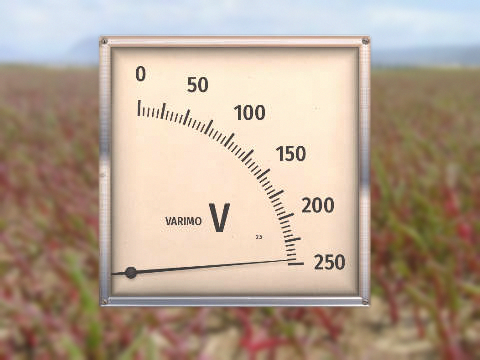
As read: 245 V
